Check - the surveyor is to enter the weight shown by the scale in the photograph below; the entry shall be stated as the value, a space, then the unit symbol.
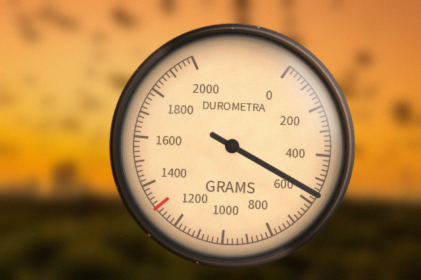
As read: 560 g
